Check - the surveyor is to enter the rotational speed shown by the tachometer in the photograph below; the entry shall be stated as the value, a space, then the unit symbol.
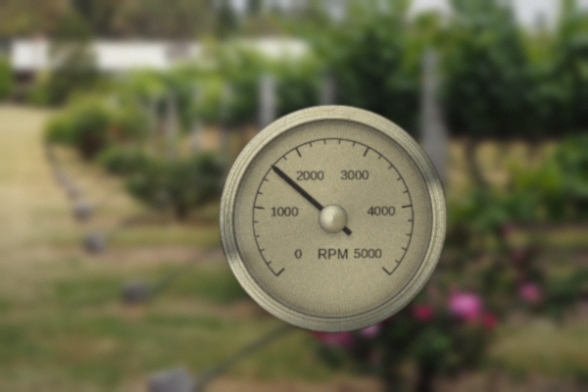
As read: 1600 rpm
